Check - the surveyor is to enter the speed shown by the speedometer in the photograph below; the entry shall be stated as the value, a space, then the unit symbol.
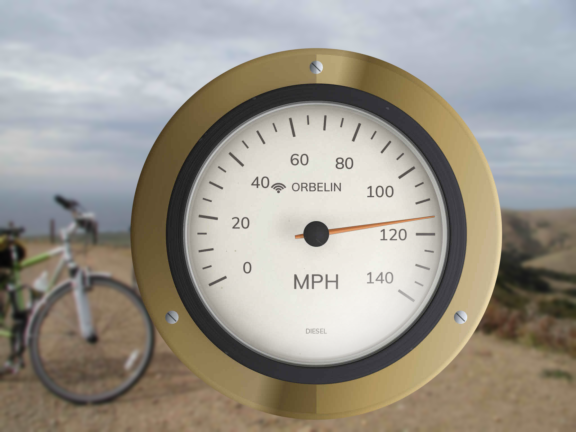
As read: 115 mph
